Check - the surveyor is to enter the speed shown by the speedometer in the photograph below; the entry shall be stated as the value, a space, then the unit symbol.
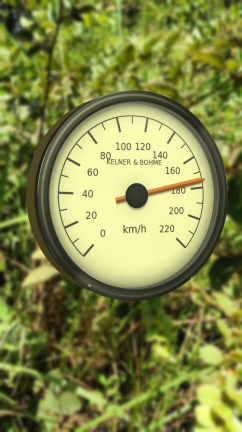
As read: 175 km/h
